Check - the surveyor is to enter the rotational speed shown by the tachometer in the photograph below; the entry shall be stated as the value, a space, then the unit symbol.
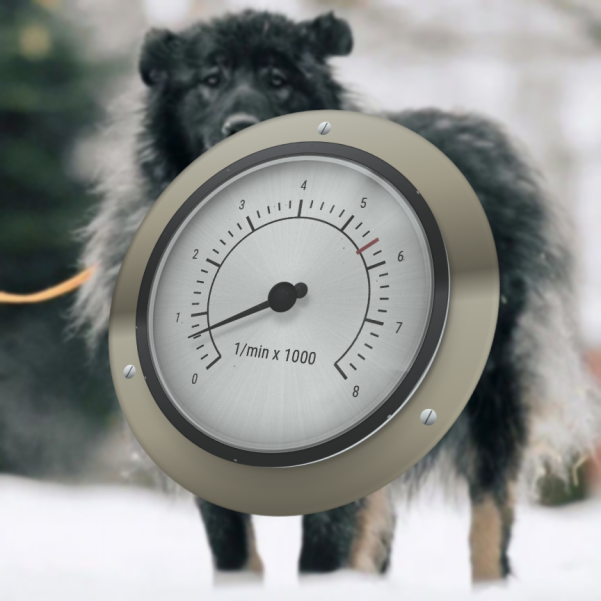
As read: 600 rpm
